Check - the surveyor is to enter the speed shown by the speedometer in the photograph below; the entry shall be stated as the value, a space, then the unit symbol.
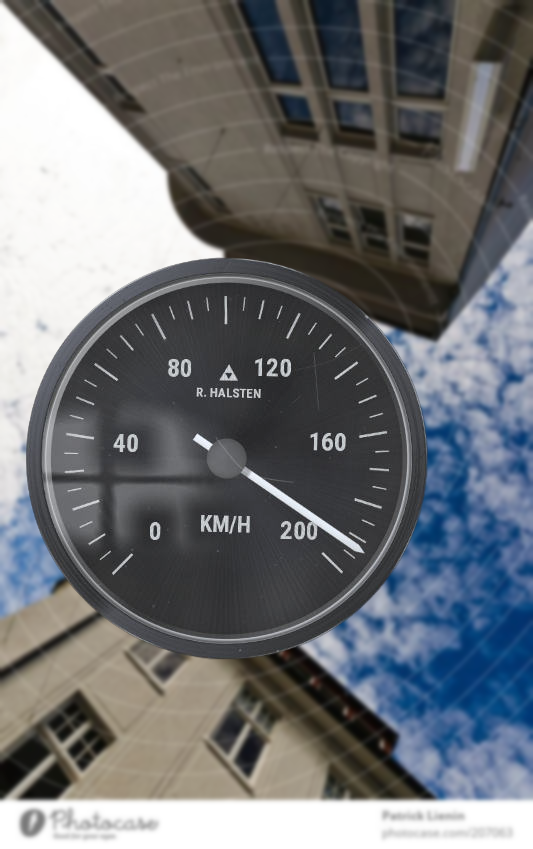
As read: 192.5 km/h
